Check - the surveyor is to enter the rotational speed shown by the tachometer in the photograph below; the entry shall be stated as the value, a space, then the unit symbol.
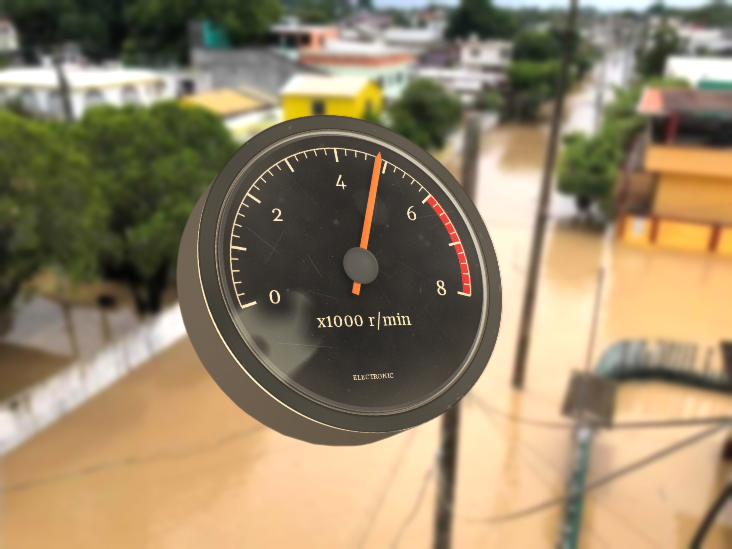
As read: 4800 rpm
